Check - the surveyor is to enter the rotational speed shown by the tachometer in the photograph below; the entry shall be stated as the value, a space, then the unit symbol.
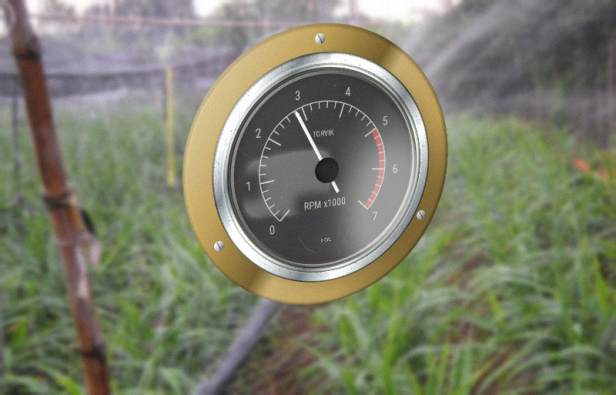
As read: 2800 rpm
